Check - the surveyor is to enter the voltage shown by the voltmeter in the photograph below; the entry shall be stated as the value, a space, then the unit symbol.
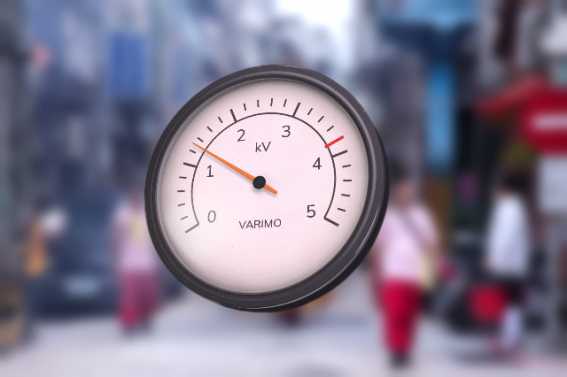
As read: 1.3 kV
